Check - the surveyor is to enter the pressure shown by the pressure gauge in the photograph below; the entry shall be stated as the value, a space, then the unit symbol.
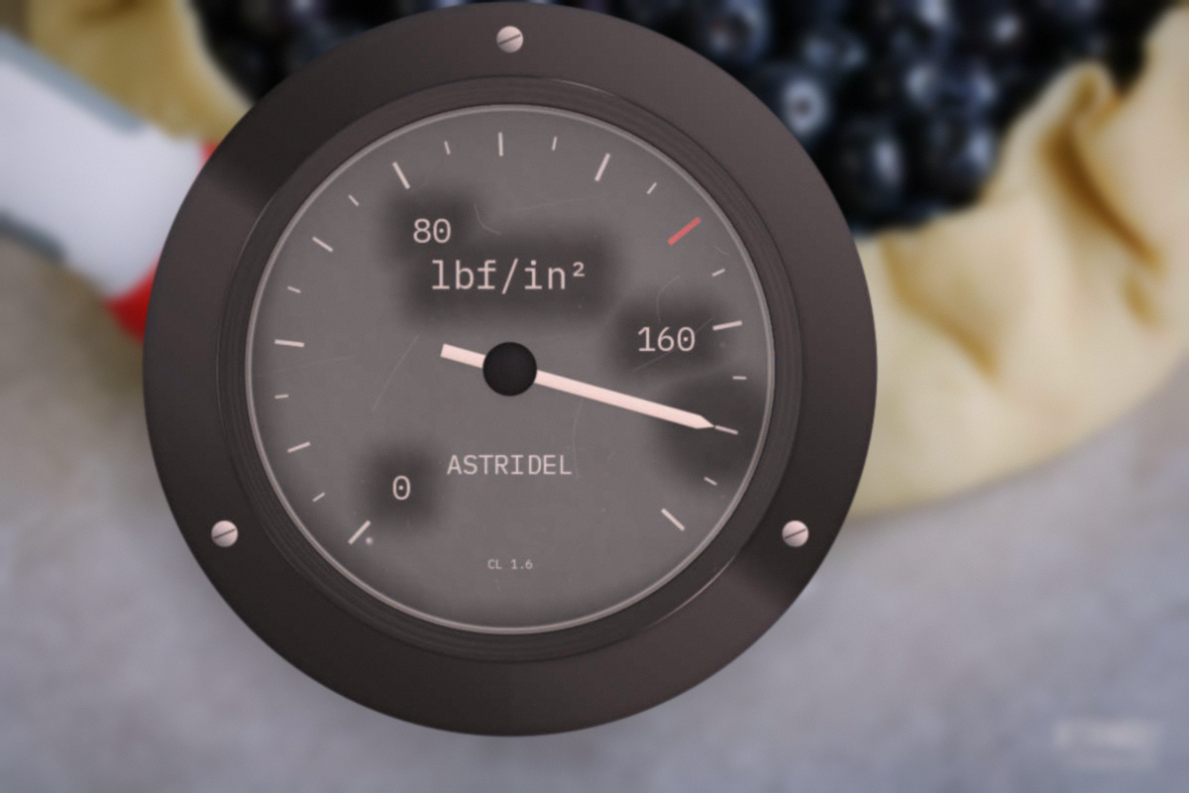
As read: 180 psi
